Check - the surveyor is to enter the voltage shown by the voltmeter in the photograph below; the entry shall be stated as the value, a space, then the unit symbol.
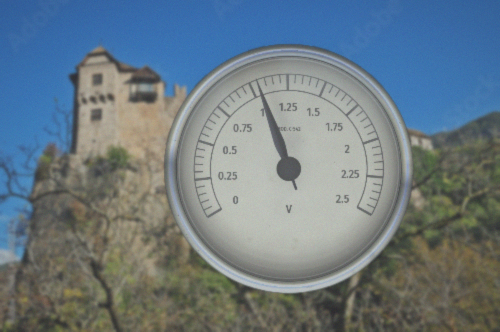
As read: 1.05 V
